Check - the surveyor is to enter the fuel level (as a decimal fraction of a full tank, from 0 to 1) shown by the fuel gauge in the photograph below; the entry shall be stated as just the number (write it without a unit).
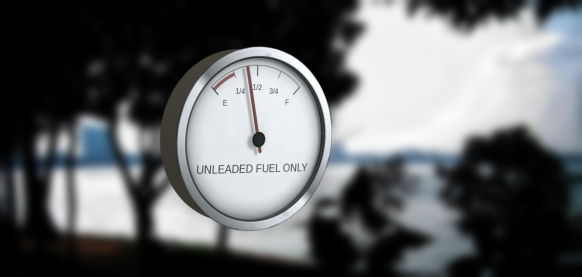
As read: 0.375
